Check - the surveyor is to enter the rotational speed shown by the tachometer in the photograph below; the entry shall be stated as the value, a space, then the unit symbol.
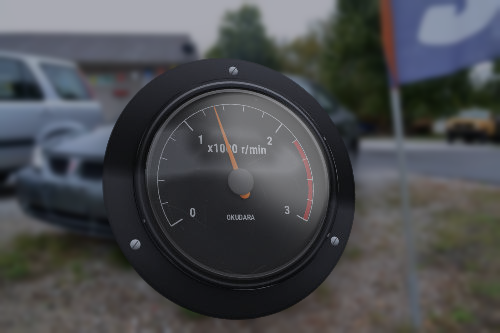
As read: 1300 rpm
